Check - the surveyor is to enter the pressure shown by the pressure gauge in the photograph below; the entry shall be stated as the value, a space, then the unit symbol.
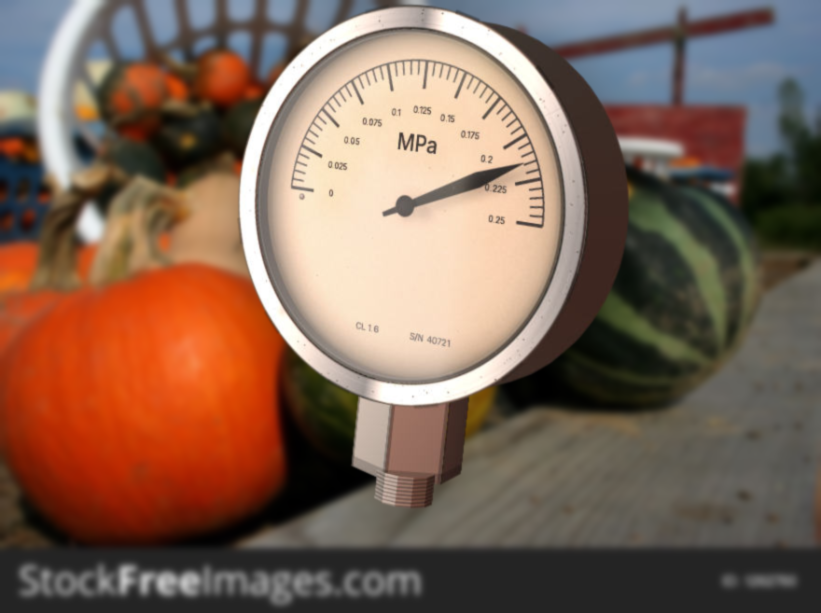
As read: 0.215 MPa
